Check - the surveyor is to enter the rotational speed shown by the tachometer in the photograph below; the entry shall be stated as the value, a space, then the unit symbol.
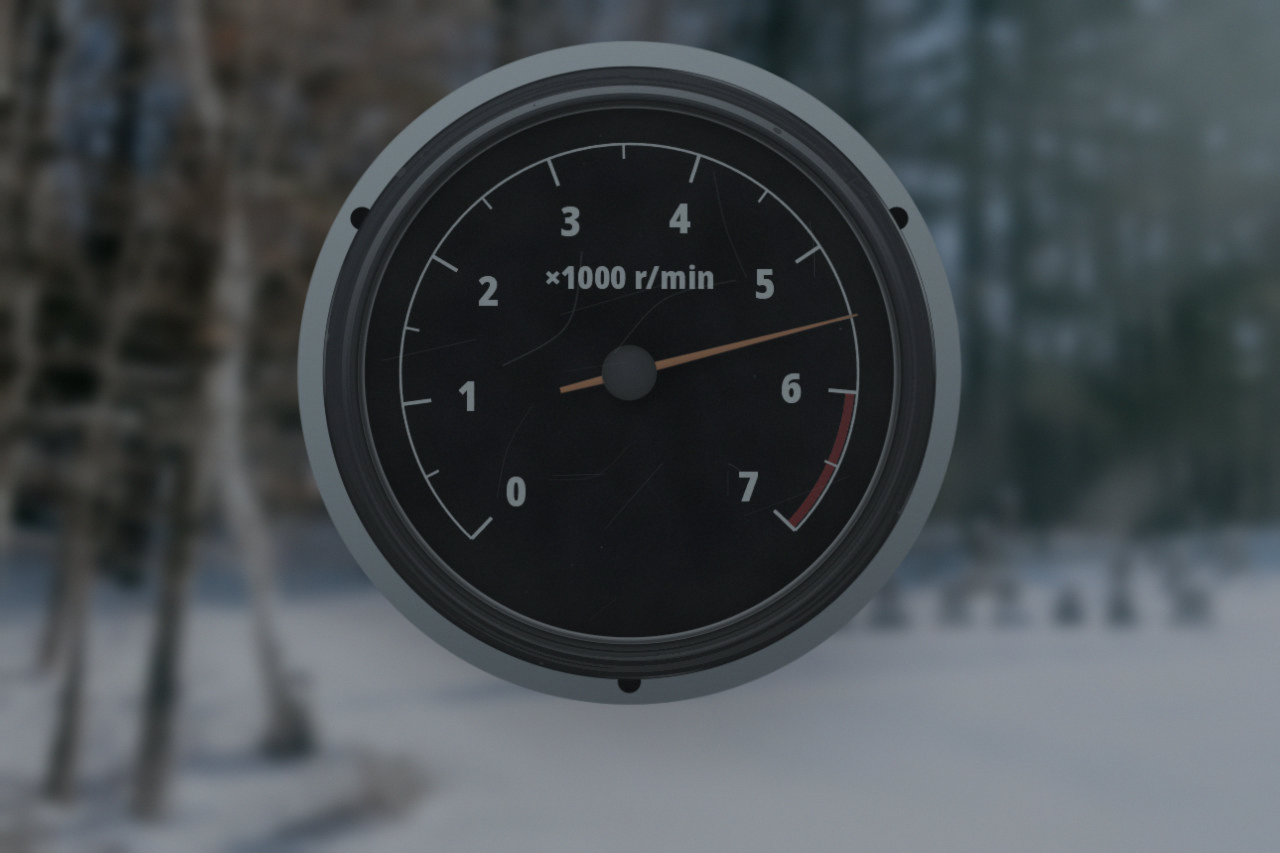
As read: 5500 rpm
